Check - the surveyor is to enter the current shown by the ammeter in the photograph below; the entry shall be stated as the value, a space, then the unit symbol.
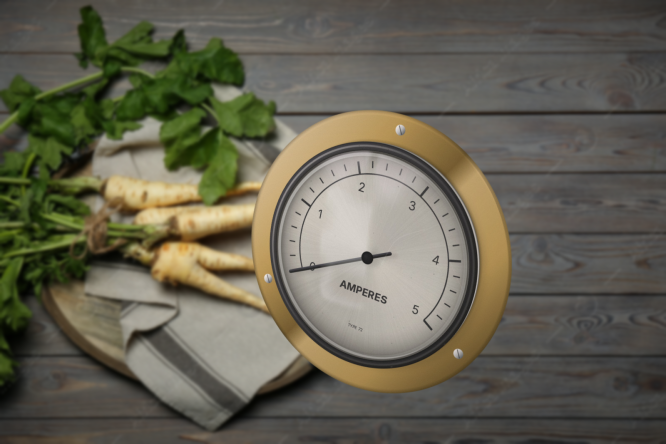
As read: 0 A
